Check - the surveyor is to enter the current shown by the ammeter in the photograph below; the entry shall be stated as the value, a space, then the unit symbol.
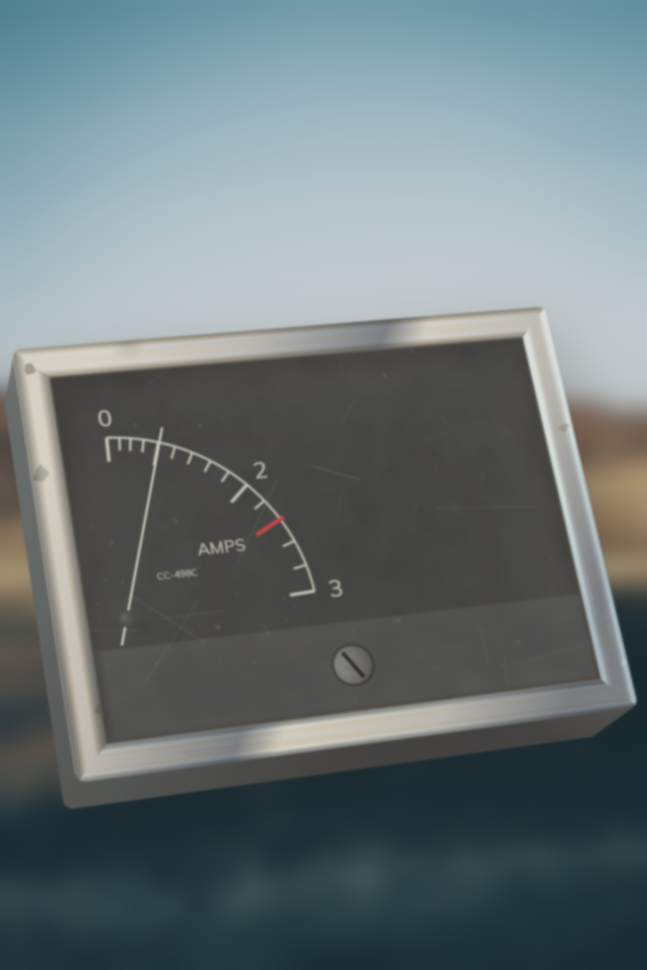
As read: 1 A
